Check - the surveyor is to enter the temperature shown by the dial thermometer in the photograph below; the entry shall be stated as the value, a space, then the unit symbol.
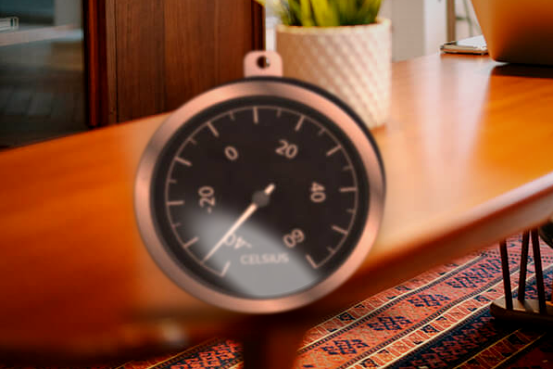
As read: -35 °C
